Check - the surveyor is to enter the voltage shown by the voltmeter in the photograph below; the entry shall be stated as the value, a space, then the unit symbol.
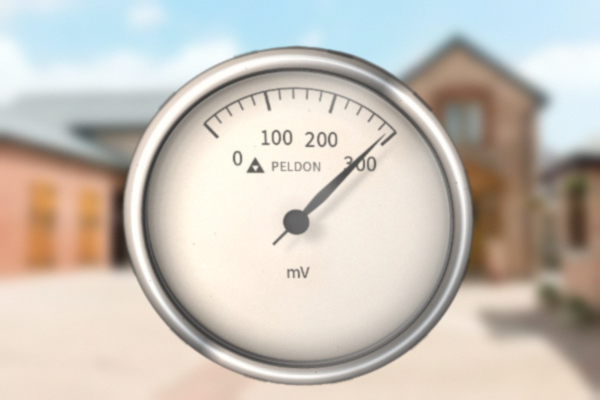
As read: 290 mV
